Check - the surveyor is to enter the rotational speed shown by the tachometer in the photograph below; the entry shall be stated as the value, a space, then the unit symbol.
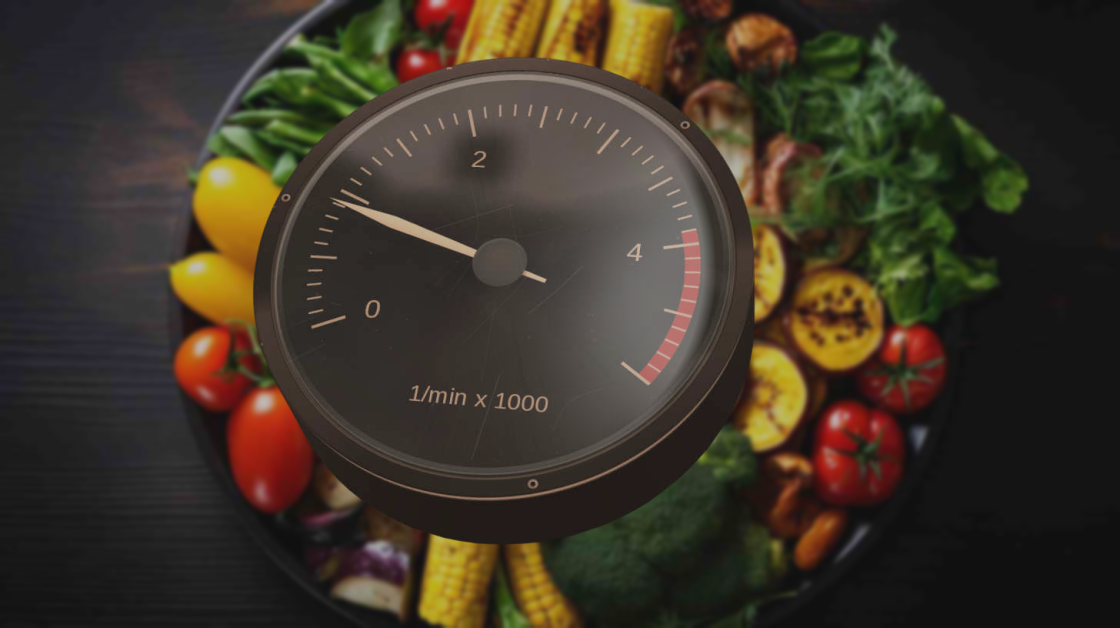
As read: 900 rpm
